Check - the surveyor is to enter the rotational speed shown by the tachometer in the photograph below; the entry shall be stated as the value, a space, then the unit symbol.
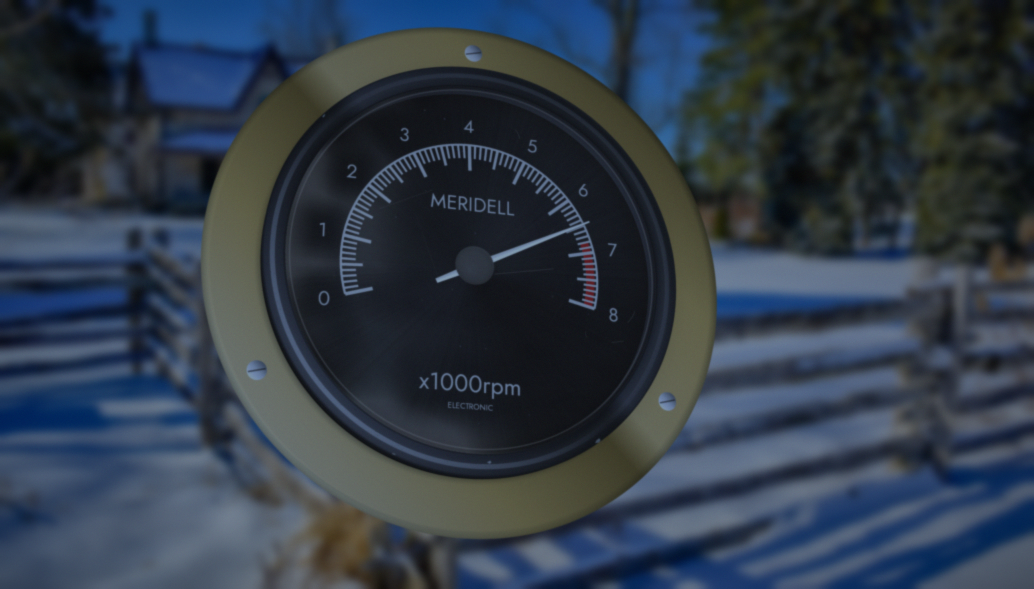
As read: 6500 rpm
